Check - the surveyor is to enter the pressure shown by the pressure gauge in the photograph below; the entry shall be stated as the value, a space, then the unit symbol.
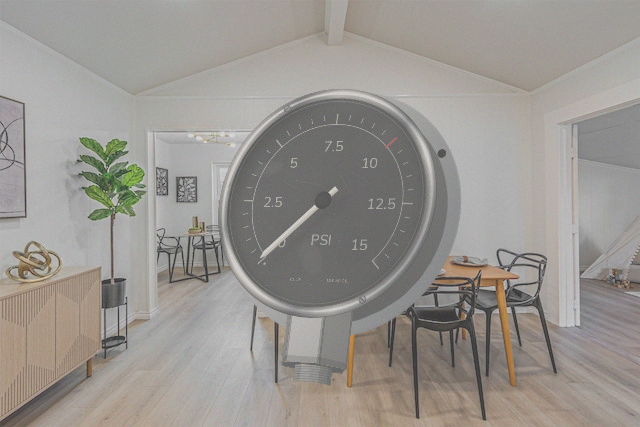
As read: 0 psi
